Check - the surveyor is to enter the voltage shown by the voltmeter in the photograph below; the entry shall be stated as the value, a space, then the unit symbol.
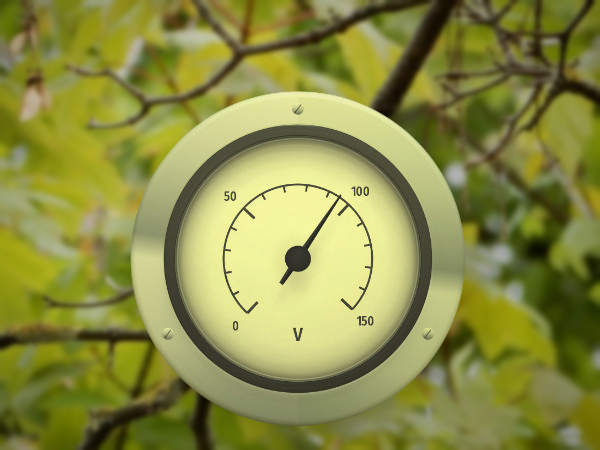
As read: 95 V
